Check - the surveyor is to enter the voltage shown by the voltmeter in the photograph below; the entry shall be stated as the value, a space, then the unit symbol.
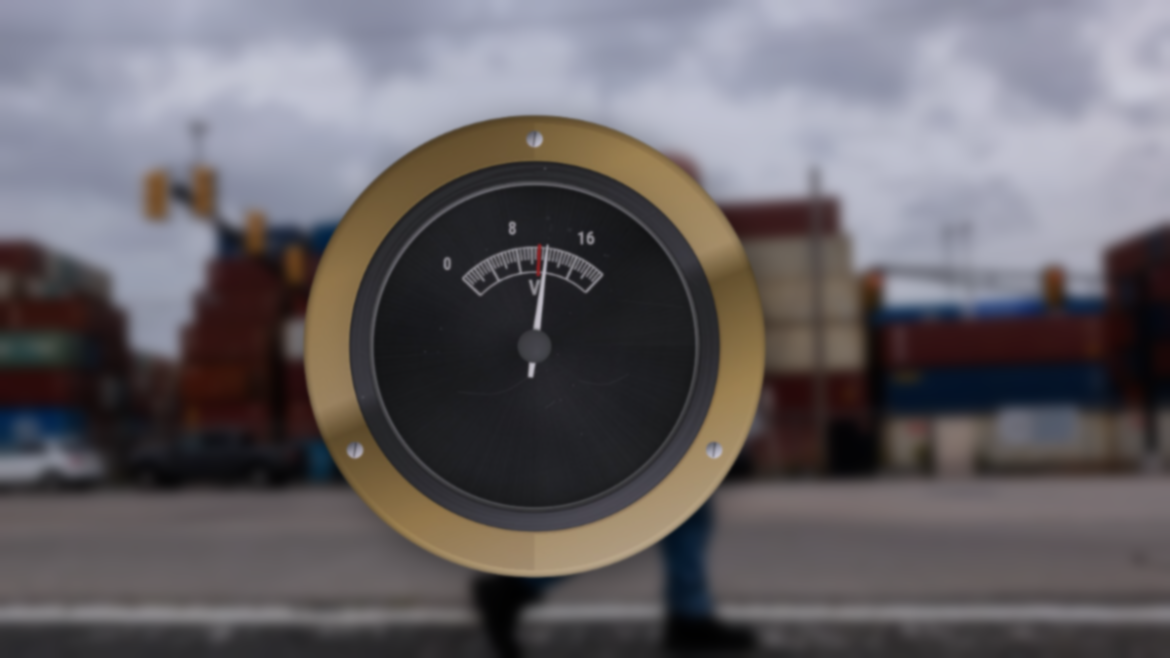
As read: 12 V
